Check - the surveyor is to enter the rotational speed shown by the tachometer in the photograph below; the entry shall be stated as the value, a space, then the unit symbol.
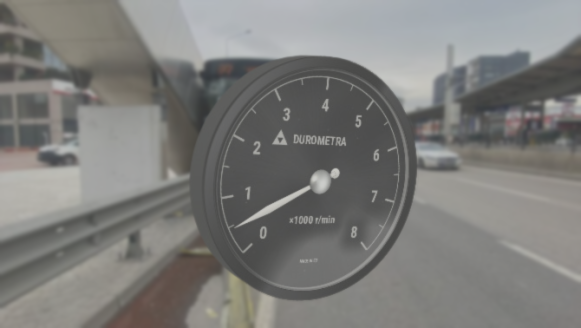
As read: 500 rpm
